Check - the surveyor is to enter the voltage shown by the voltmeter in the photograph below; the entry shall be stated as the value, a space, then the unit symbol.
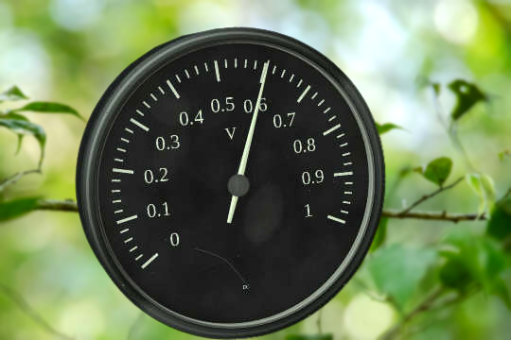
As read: 0.6 V
